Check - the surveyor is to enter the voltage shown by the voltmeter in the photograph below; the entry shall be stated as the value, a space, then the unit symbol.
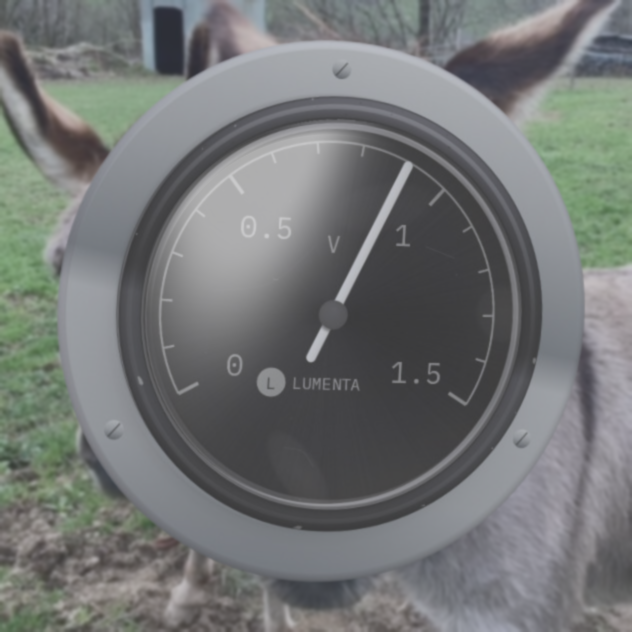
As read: 0.9 V
